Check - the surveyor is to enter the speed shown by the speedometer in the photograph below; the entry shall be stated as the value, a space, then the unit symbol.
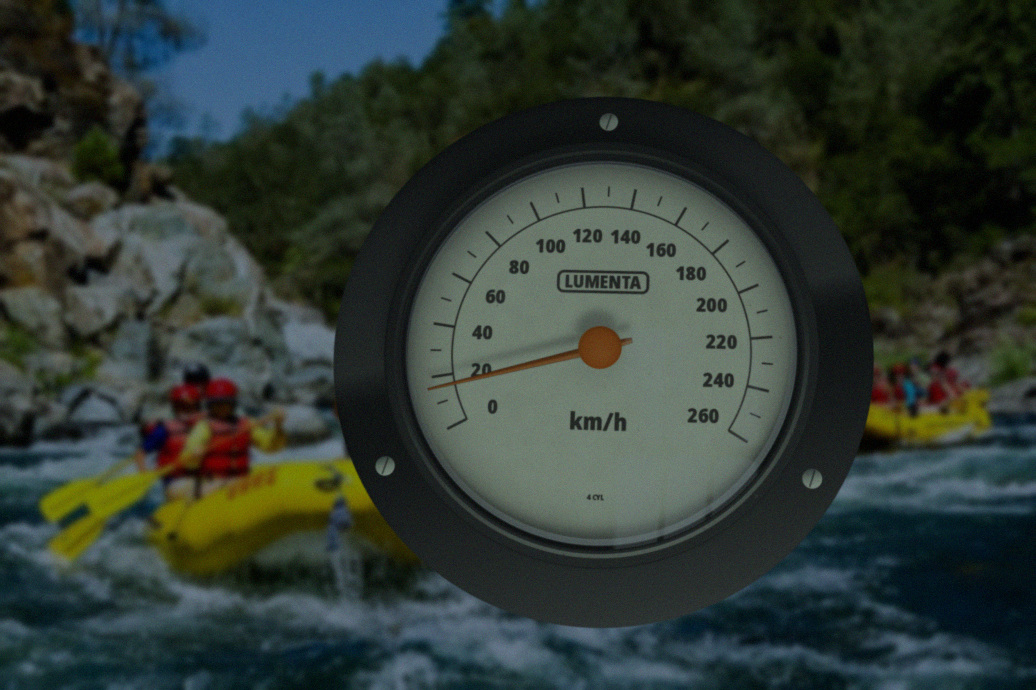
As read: 15 km/h
